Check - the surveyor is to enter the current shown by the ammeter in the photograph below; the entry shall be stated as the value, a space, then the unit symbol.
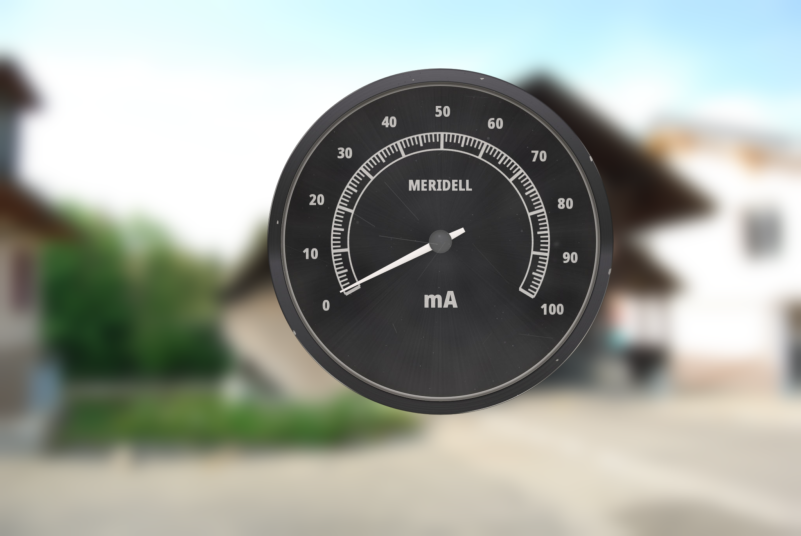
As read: 1 mA
